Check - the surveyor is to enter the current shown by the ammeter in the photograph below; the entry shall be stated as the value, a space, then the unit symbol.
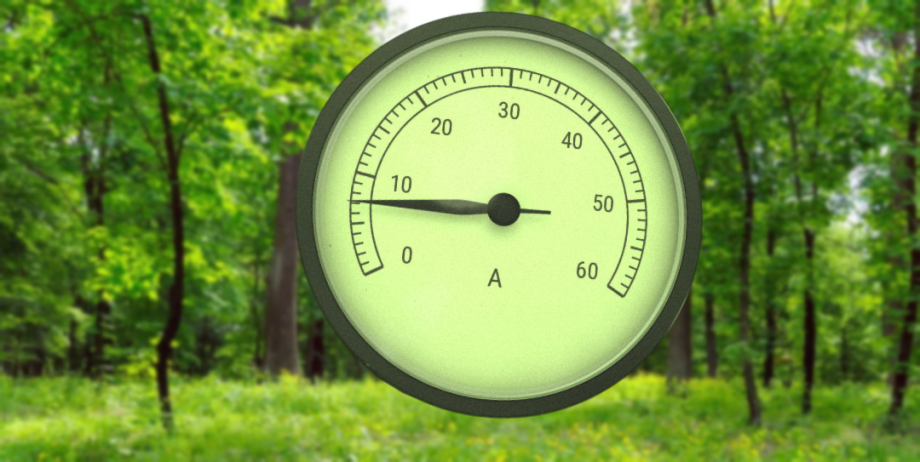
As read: 7 A
